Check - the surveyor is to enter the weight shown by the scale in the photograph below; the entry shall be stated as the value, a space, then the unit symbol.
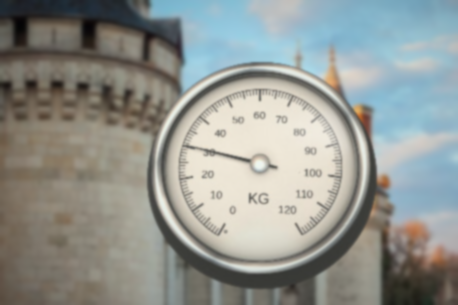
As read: 30 kg
